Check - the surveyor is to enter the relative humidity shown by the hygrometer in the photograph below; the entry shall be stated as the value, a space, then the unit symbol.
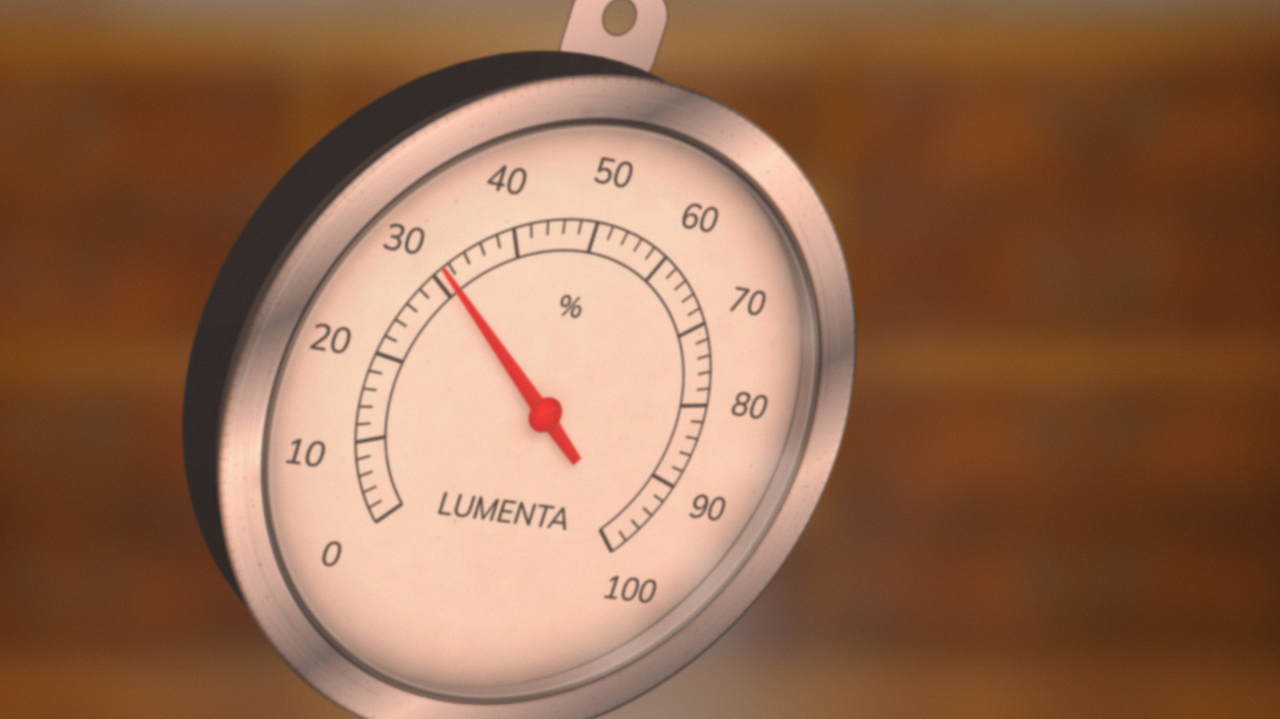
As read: 31 %
